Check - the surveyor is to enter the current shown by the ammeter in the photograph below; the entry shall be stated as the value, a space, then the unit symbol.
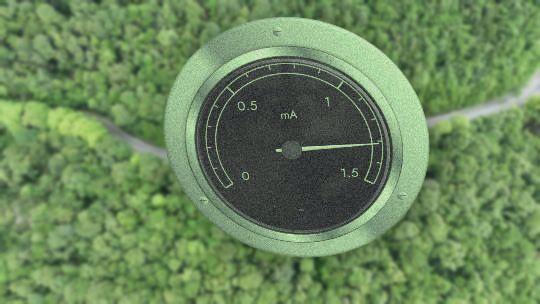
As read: 1.3 mA
